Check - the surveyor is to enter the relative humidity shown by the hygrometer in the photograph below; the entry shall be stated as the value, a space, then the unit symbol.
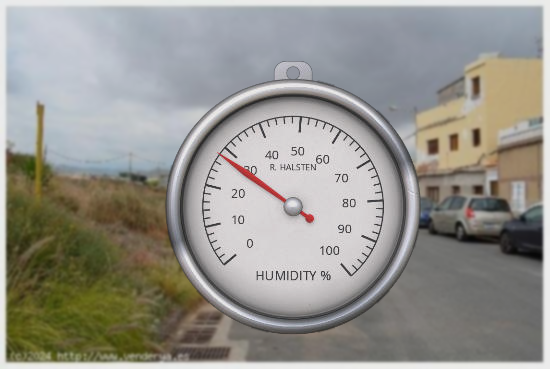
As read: 28 %
